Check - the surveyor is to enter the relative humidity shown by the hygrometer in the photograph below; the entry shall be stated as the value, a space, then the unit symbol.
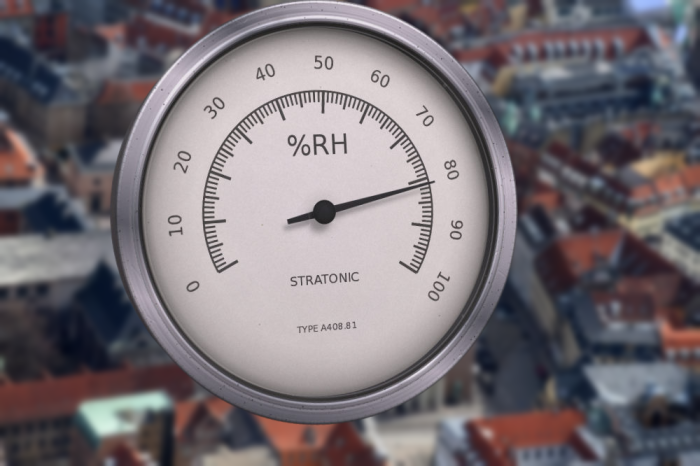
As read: 81 %
